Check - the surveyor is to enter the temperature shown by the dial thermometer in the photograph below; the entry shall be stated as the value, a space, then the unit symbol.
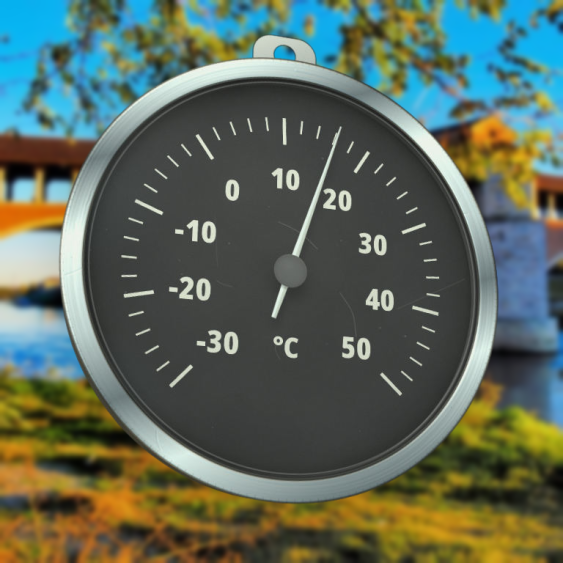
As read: 16 °C
